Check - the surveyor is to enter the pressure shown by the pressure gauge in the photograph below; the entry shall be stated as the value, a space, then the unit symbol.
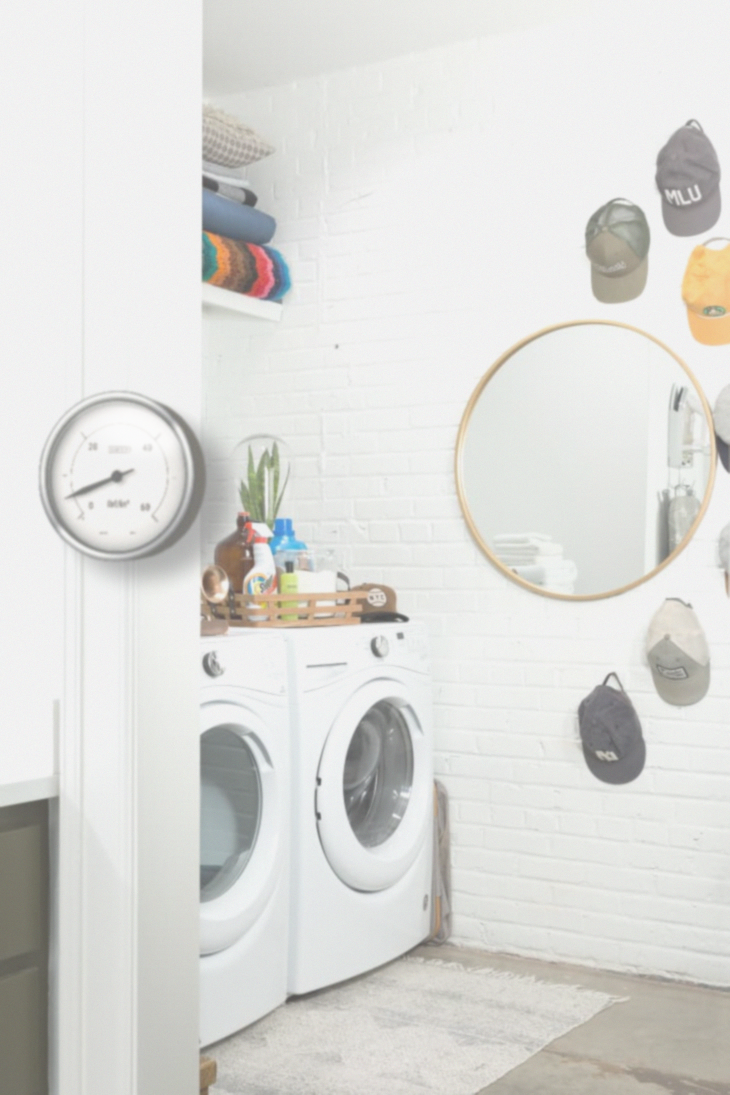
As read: 5 psi
